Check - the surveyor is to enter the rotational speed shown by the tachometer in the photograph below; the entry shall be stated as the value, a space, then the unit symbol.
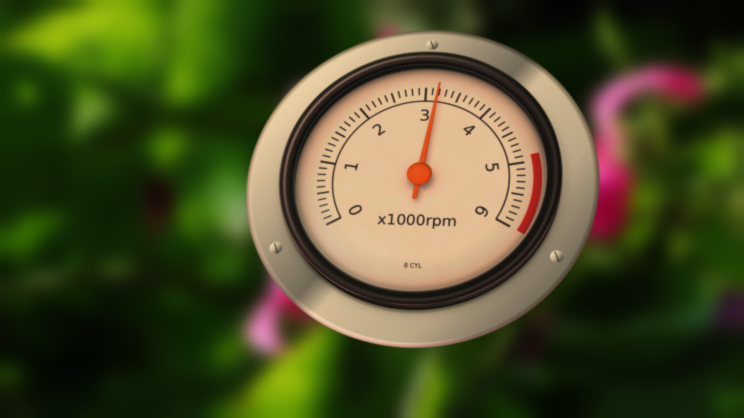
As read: 3200 rpm
